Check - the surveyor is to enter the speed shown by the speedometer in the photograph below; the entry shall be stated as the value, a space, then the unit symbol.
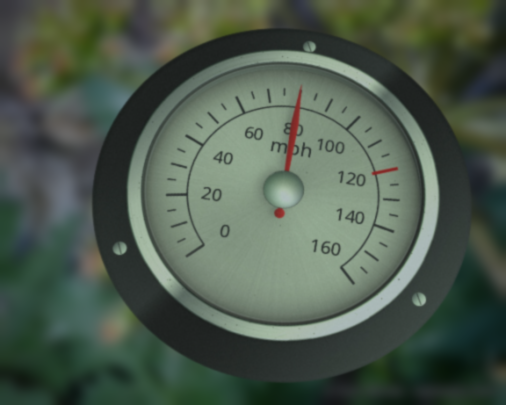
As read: 80 mph
